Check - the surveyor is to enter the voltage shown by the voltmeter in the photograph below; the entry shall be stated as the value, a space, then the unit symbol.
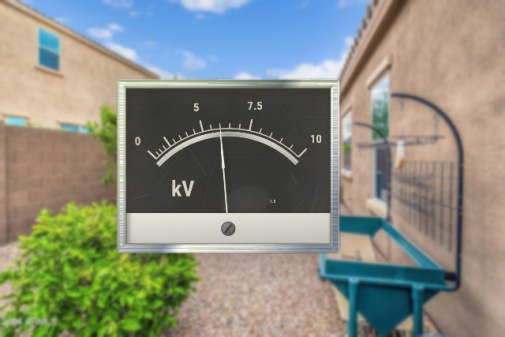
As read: 6 kV
